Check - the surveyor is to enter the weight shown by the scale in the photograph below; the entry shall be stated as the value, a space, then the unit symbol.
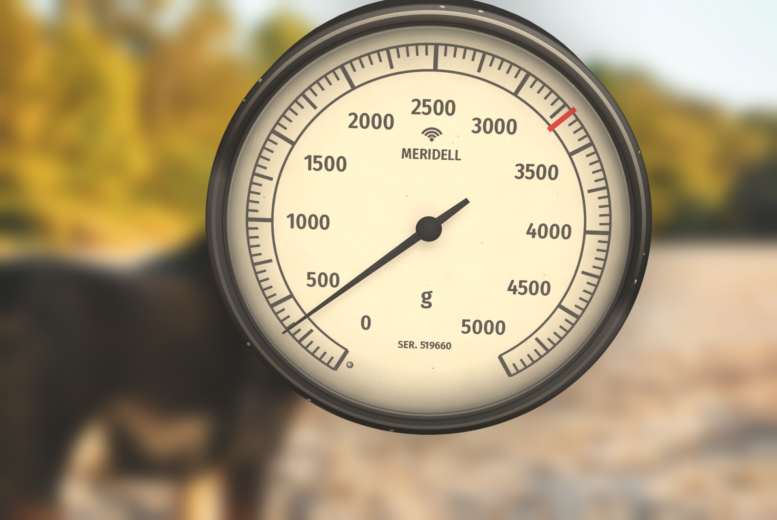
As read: 350 g
